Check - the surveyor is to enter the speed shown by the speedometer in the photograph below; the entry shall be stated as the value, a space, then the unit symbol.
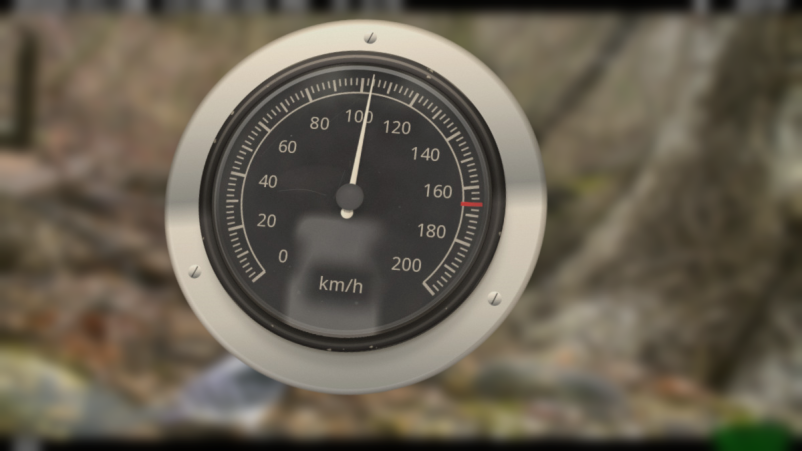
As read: 104 km/h
